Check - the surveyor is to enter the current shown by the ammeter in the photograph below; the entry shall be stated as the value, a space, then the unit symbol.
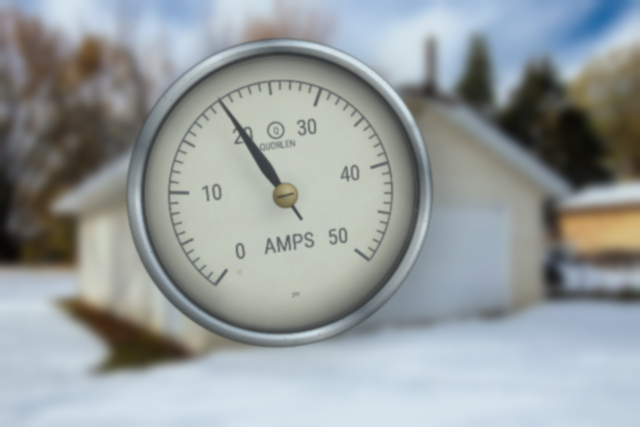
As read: 20 A
